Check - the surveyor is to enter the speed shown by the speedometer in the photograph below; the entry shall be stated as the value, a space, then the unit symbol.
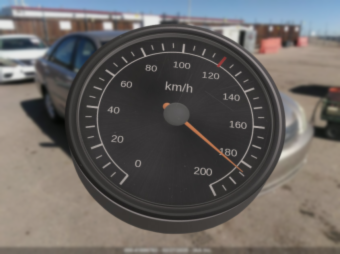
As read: 185 km/h
